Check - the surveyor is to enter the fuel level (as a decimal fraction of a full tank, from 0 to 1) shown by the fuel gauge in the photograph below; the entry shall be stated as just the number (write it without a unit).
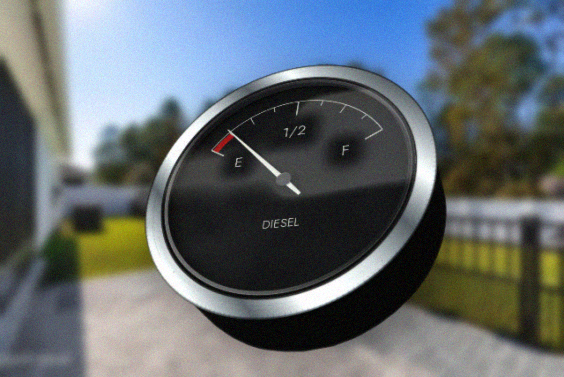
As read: 0.125
